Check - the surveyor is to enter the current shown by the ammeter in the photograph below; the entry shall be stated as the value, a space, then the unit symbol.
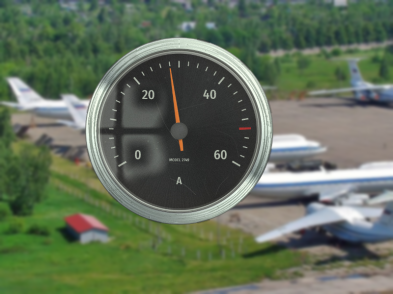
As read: 28 A
